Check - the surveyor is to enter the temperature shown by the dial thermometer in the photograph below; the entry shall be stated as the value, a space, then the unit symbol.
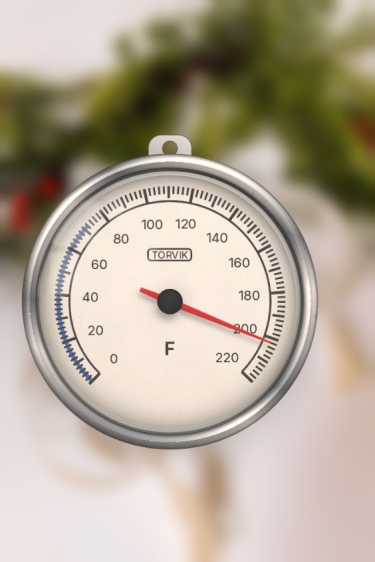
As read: 202 °F
